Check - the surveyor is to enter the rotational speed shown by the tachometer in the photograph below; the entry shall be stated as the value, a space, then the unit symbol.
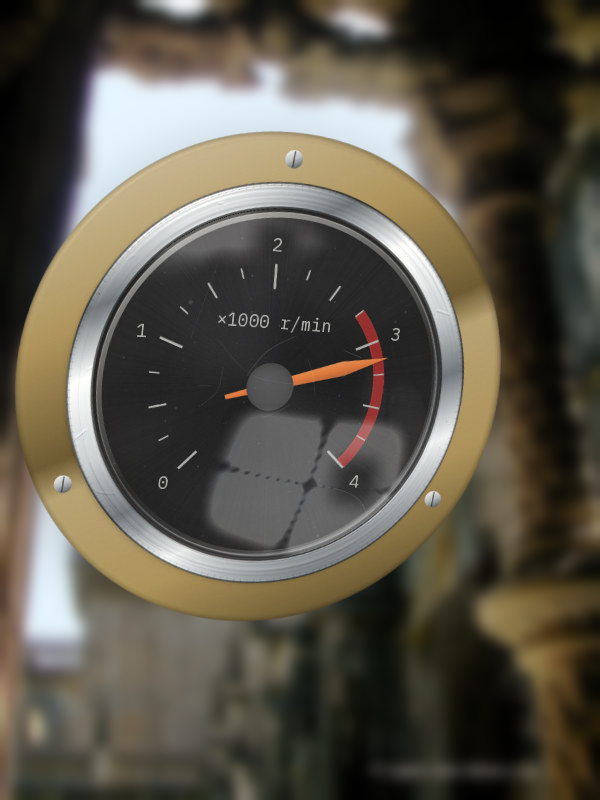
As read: 3125 rpm
